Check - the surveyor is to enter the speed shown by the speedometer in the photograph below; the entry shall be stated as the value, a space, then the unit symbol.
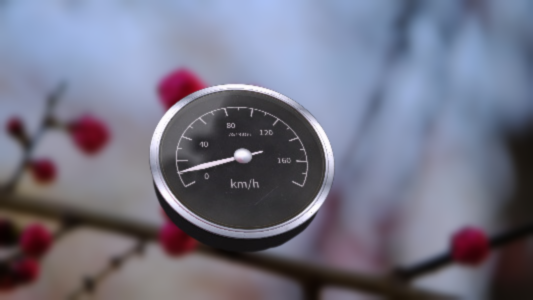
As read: 10 km/h
